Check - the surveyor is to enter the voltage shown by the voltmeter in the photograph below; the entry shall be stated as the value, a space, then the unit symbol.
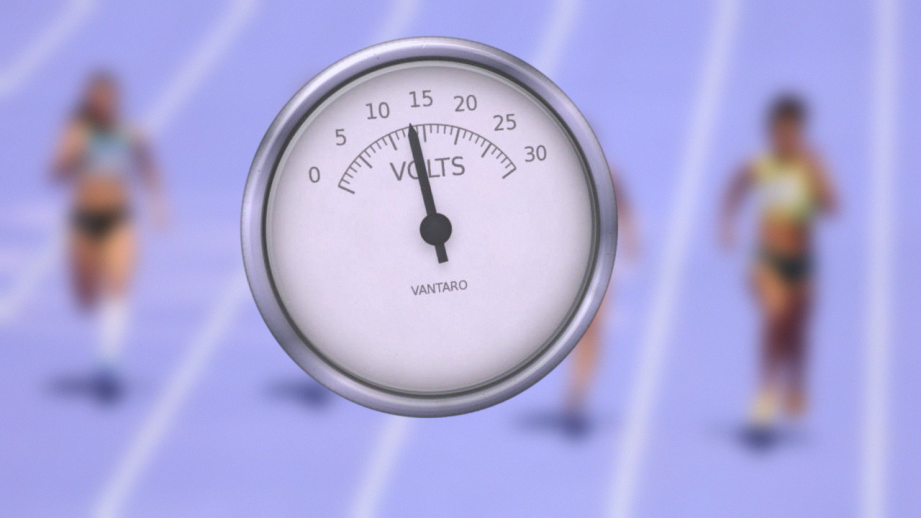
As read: 13 V
